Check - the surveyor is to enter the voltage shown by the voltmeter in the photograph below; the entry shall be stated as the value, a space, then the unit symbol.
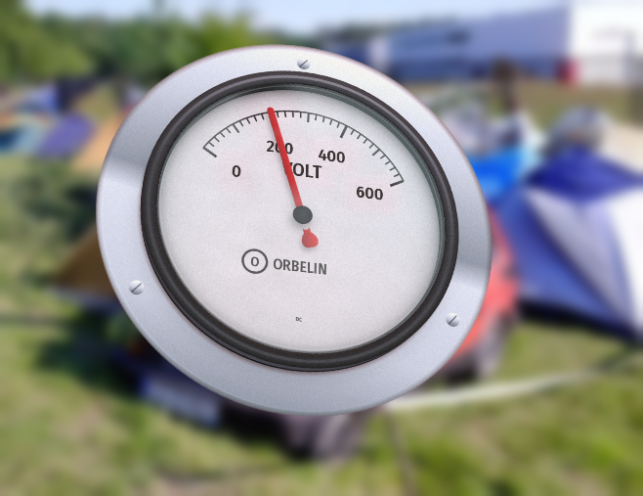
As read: 200 V
